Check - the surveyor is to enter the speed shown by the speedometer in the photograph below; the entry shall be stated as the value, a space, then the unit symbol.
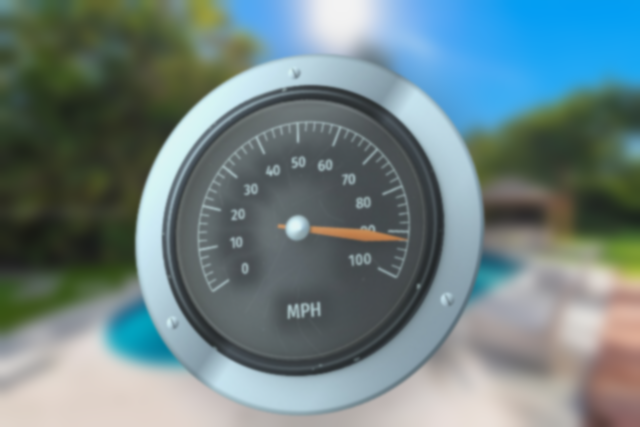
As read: 92 mph
